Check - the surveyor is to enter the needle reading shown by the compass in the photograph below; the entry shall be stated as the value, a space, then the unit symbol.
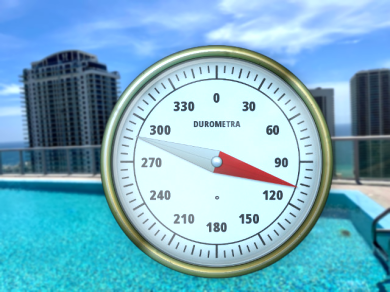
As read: 107.5 °
